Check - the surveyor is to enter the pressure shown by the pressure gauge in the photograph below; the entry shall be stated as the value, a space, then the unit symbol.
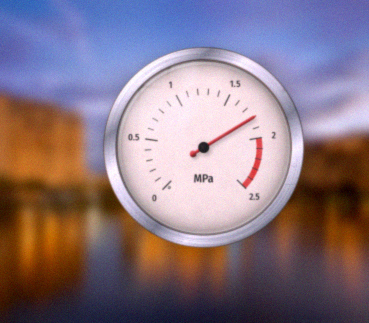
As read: 1.8 MPa
